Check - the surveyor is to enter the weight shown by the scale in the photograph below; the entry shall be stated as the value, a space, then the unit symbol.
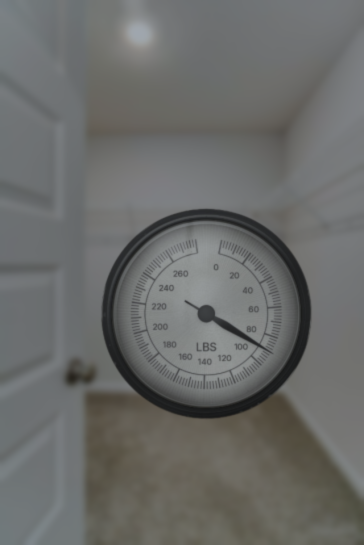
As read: 90 lb
